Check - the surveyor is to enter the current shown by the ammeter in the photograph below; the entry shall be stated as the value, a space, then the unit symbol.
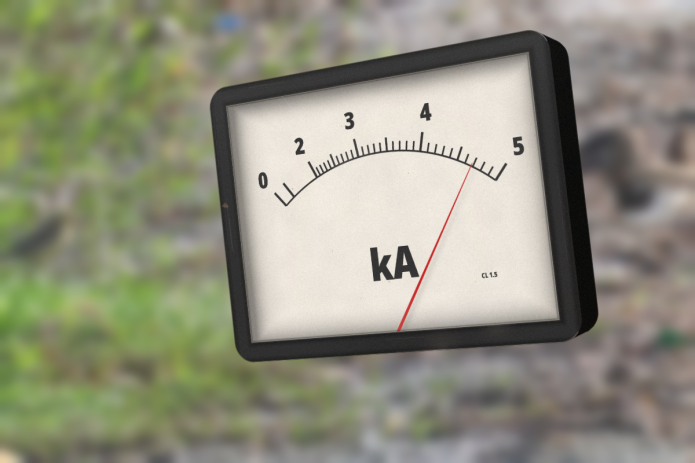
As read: 4.7 kA
